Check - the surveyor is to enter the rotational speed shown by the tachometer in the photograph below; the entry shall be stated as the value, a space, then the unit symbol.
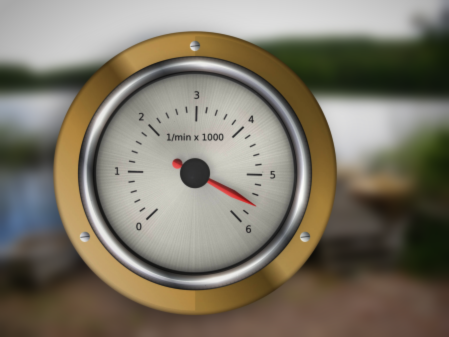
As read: 5600 rpm
